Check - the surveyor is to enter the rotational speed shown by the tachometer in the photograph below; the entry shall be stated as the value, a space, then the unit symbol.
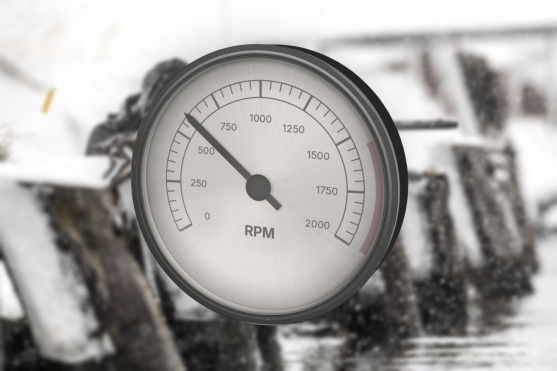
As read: 600 rpm
